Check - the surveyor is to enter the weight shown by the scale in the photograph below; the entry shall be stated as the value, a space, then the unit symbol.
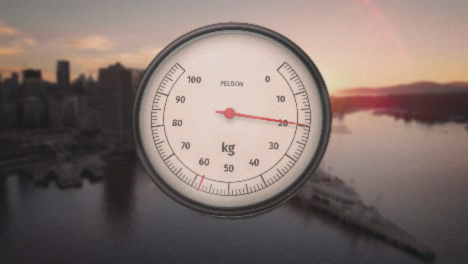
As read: 20 kg
